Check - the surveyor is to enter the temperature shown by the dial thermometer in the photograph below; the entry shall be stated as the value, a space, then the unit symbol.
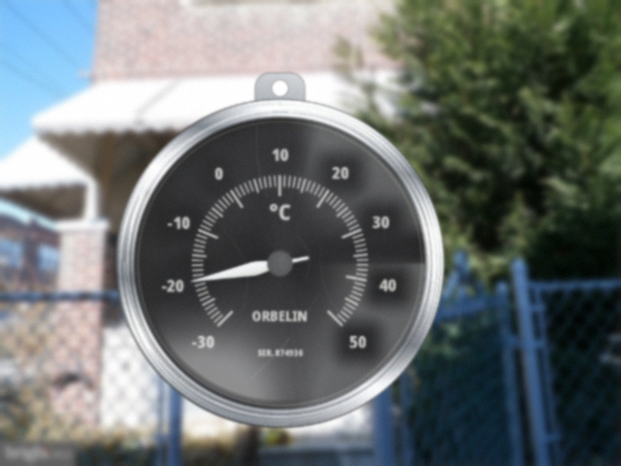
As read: -20 °C
